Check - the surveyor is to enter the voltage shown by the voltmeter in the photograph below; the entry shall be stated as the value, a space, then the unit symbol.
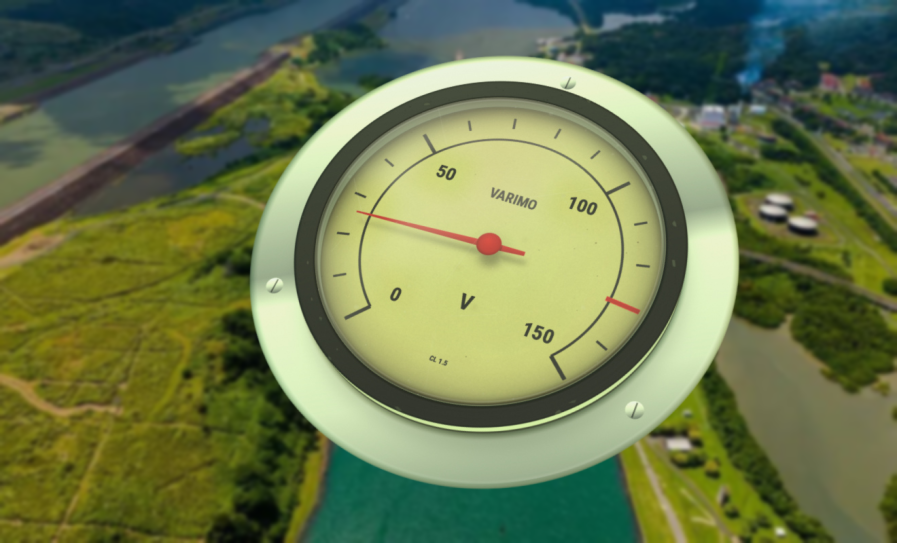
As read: 25 V
